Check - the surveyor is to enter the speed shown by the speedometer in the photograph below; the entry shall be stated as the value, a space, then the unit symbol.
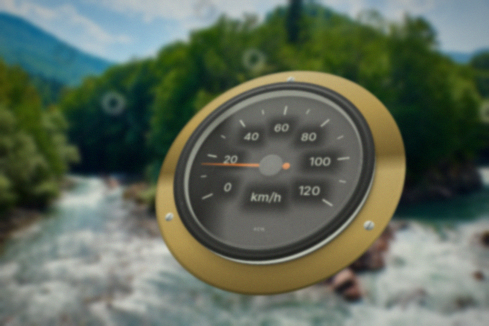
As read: 15 km/h
